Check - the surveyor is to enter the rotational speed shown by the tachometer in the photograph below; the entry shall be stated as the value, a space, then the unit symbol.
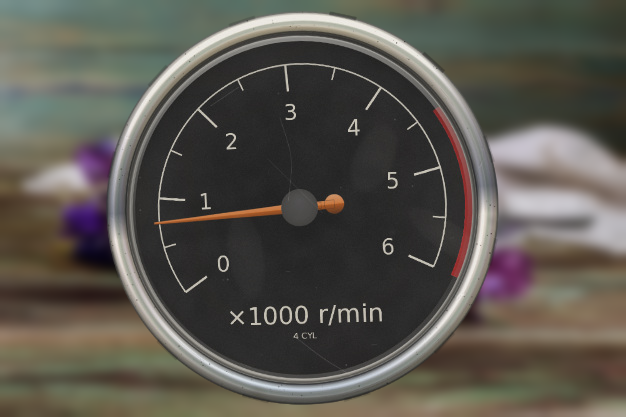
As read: 750 rpm
